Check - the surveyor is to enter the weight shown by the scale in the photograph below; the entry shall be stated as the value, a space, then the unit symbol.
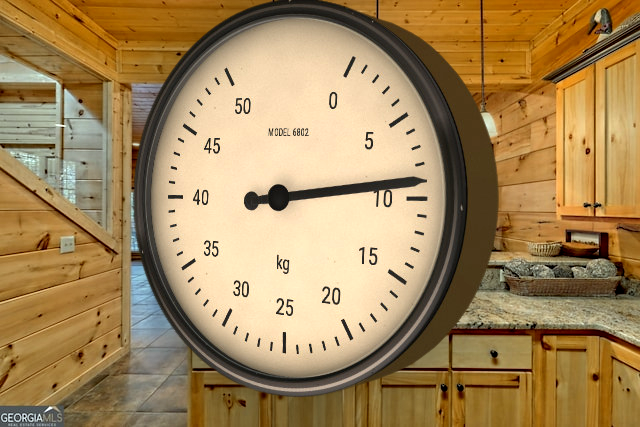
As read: 9 kg
